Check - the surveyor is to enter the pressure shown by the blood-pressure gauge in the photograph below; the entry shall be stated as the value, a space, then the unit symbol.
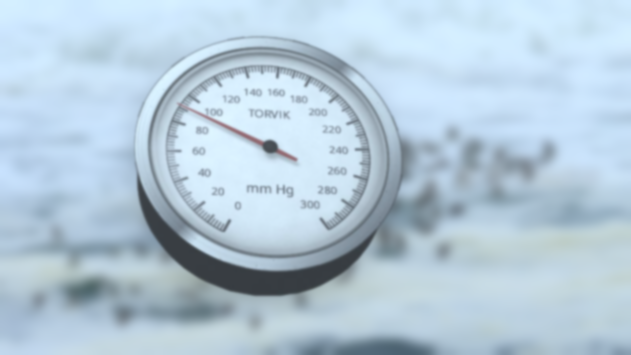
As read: 90 mmHg
